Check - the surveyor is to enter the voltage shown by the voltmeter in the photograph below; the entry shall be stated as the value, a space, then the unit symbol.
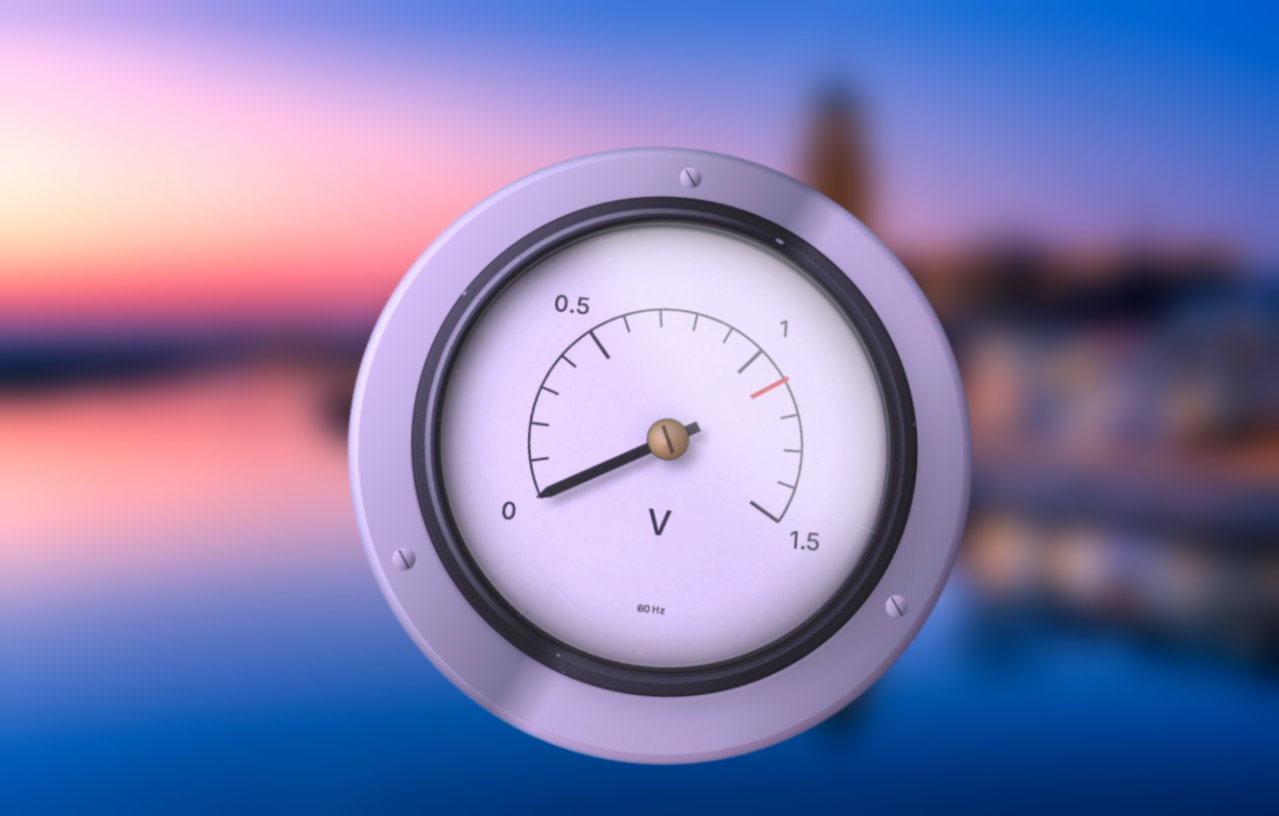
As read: 0 V
